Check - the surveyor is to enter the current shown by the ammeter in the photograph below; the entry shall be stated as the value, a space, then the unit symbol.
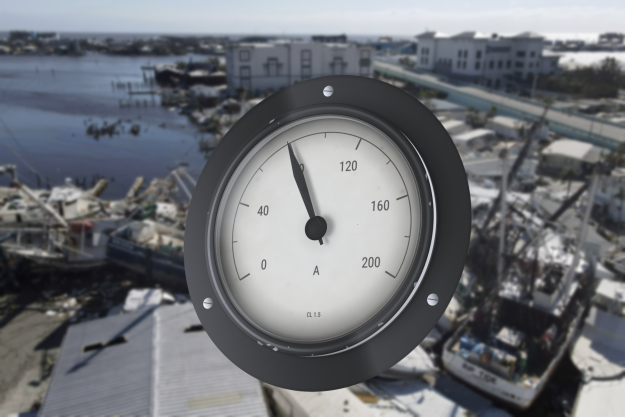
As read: 80 A
